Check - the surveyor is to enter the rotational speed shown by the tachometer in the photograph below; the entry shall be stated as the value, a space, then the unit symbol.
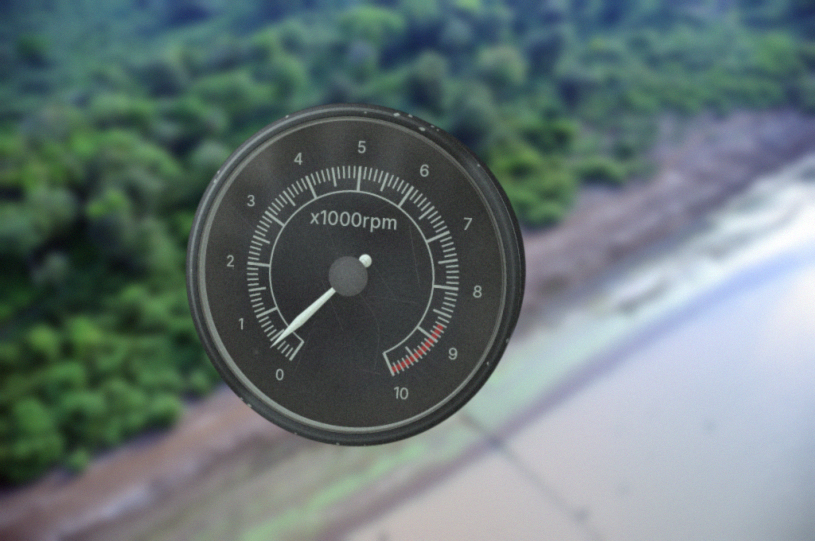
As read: 400 rpm
